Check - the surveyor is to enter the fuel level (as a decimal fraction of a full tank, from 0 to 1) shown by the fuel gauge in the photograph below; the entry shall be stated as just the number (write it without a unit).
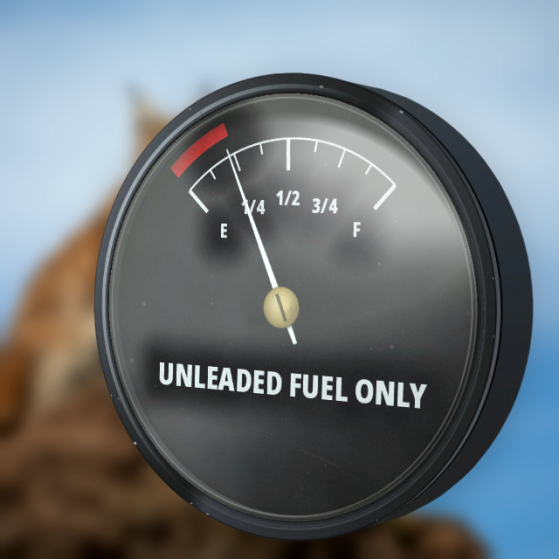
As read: 0.25
